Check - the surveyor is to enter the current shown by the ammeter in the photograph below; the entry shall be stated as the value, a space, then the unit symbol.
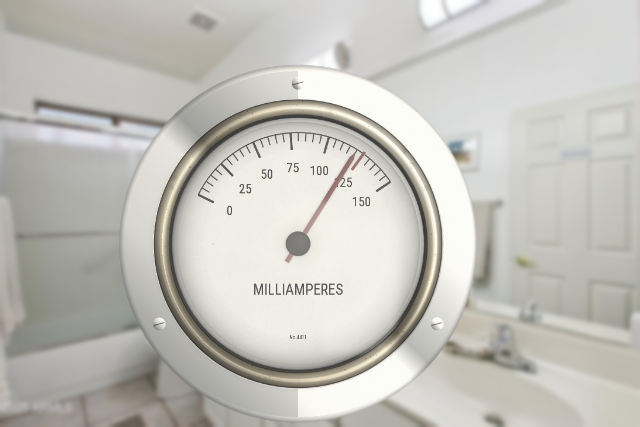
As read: 120 mA
